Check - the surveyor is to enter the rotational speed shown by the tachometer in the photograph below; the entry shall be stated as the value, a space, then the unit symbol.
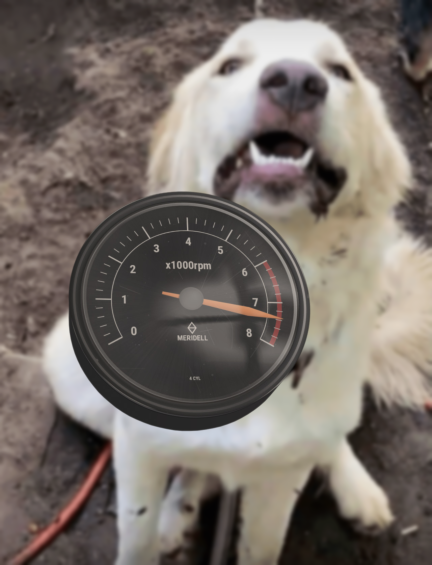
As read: 7400 rpm
